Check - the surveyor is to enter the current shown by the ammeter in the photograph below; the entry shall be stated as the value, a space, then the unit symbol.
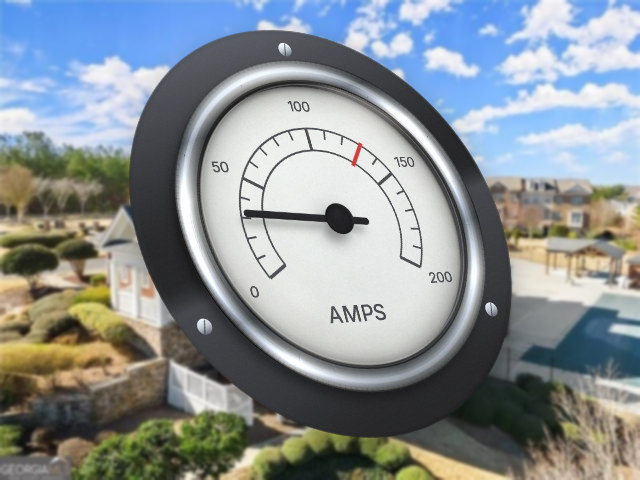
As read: 30 A
